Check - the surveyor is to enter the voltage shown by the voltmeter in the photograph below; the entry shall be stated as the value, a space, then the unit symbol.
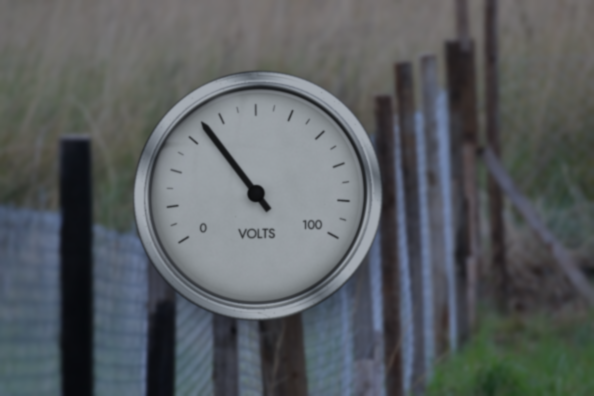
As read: 35 V
